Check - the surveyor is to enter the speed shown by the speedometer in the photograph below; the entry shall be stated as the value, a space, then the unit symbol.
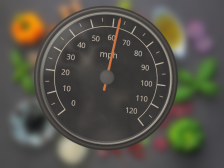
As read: 62.5 mph
